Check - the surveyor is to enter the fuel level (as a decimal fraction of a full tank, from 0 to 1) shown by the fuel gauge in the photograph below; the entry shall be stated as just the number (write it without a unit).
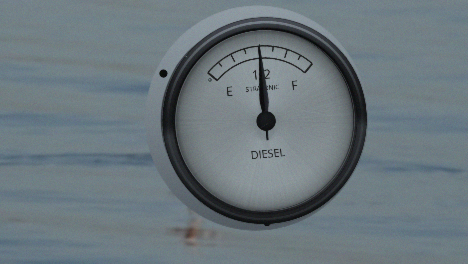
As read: 0.5
